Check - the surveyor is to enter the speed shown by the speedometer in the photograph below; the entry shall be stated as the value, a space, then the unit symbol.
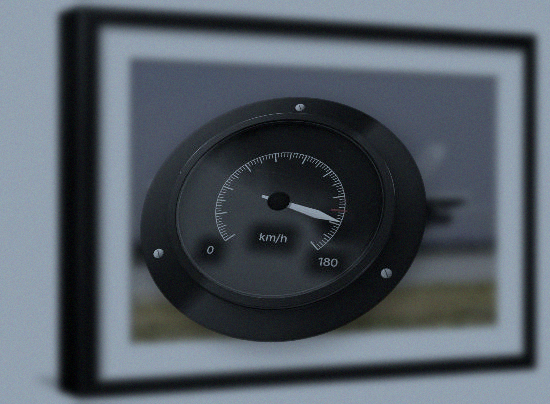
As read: 160 km/h
